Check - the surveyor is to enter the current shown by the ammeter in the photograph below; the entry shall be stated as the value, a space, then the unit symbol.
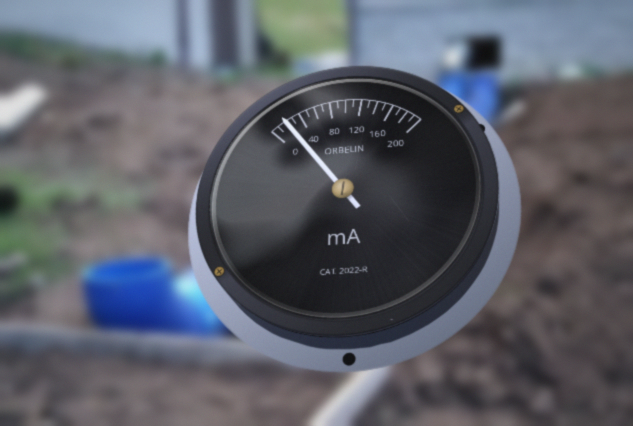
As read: 20 mA
